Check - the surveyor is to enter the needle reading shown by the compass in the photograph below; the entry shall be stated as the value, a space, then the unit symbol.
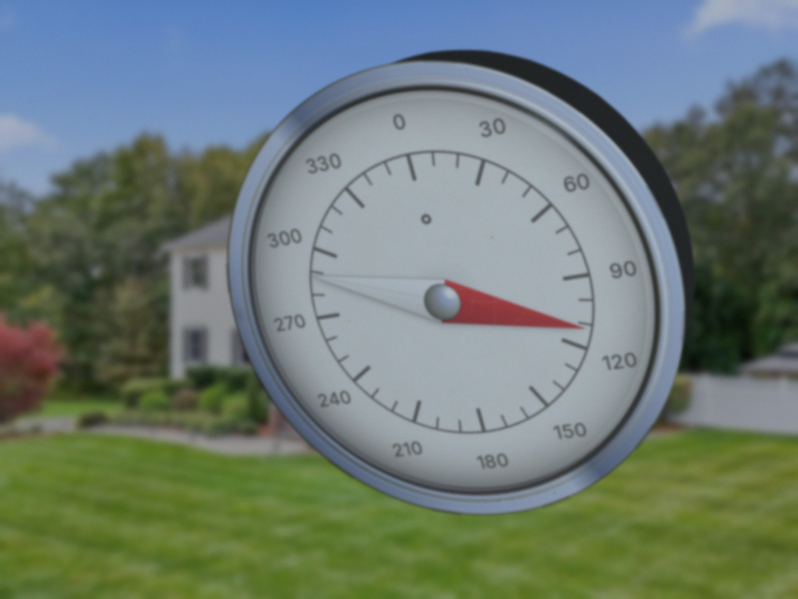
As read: 110 °
